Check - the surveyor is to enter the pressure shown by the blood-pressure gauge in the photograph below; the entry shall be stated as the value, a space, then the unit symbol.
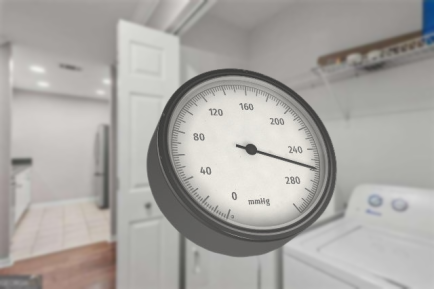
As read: 260 mmHg
